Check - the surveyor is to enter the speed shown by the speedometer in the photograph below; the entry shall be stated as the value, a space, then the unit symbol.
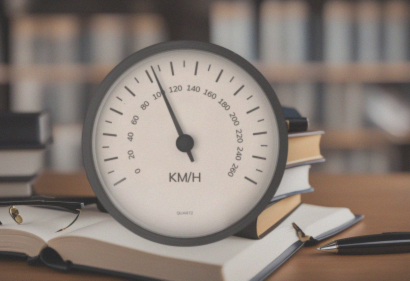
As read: 105 km/h
